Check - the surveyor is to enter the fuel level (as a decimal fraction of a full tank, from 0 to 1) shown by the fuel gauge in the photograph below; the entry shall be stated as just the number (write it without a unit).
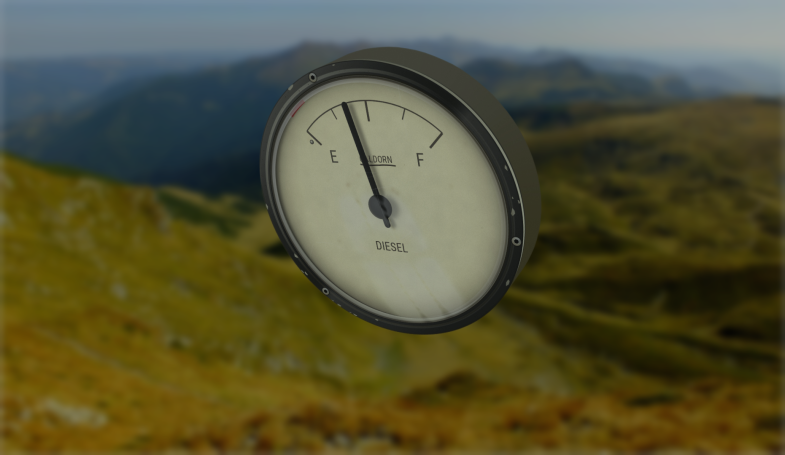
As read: 0.375
